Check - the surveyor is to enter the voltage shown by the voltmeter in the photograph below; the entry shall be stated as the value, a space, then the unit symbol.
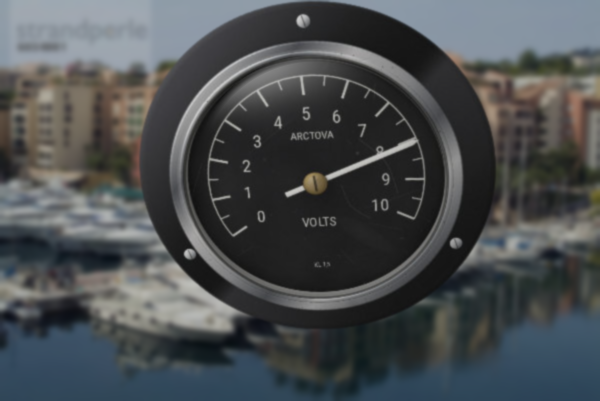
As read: 8 V
